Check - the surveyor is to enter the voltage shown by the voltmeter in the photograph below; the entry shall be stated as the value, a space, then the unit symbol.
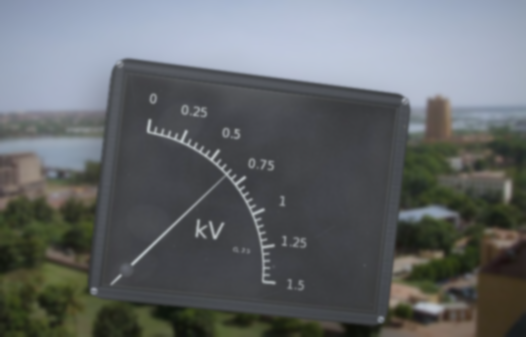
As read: 0.65 kV
